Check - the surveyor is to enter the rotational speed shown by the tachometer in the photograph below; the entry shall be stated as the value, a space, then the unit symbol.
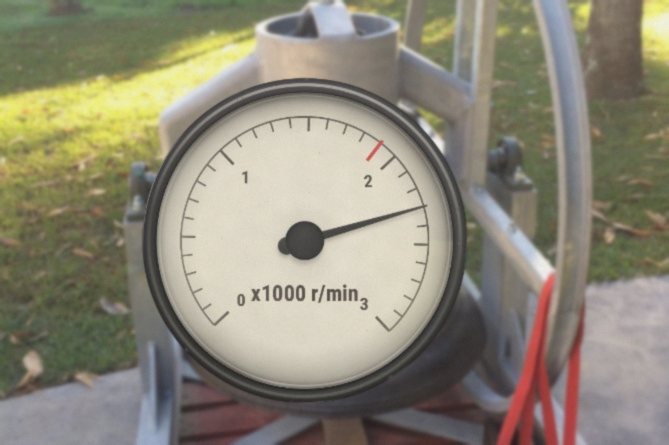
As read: 2300 rpm
